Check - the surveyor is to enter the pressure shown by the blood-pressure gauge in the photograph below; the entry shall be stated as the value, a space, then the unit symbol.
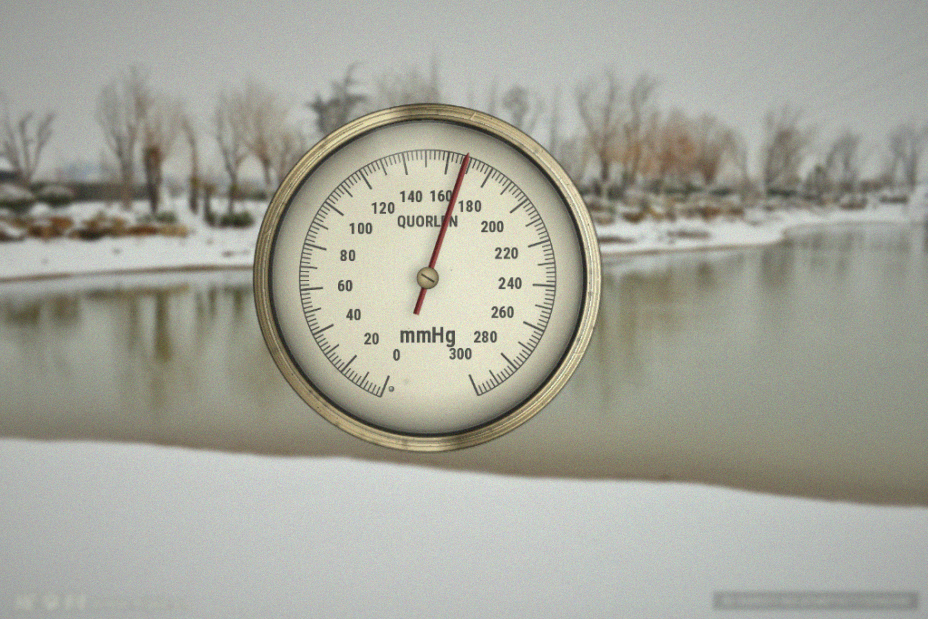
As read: 168 mmHg
